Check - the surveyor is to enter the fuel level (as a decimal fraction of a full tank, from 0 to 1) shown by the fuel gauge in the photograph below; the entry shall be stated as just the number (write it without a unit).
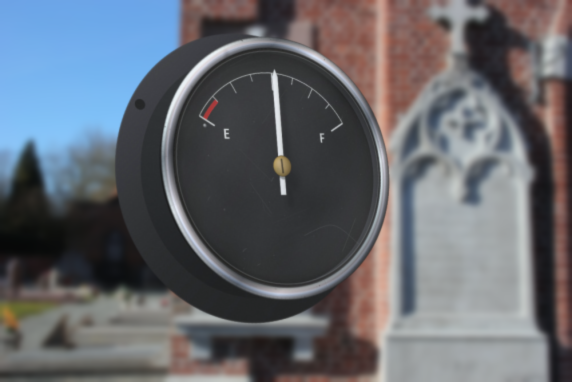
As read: 0.5
